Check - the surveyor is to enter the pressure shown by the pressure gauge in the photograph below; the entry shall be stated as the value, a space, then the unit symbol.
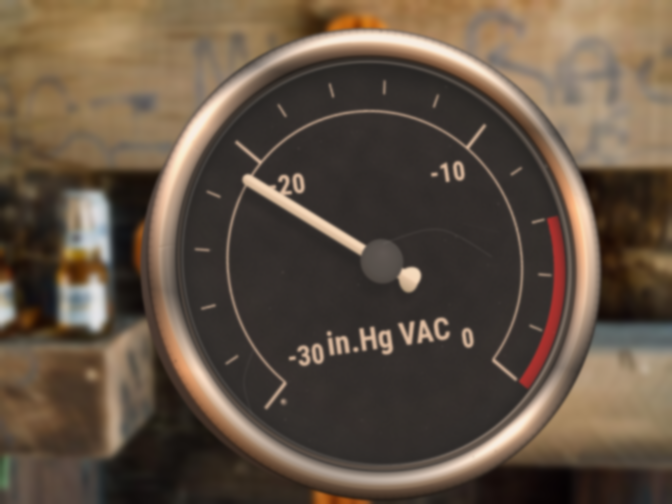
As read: -21 inHg
